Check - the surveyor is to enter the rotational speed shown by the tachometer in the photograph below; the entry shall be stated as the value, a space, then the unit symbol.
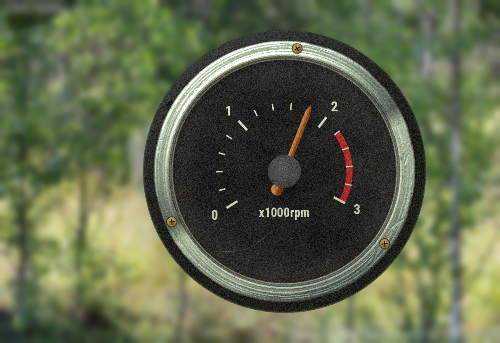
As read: 1800 rpm
